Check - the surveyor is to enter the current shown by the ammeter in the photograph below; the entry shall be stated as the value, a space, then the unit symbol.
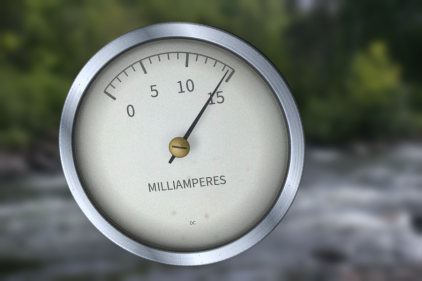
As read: 14.5 mA
